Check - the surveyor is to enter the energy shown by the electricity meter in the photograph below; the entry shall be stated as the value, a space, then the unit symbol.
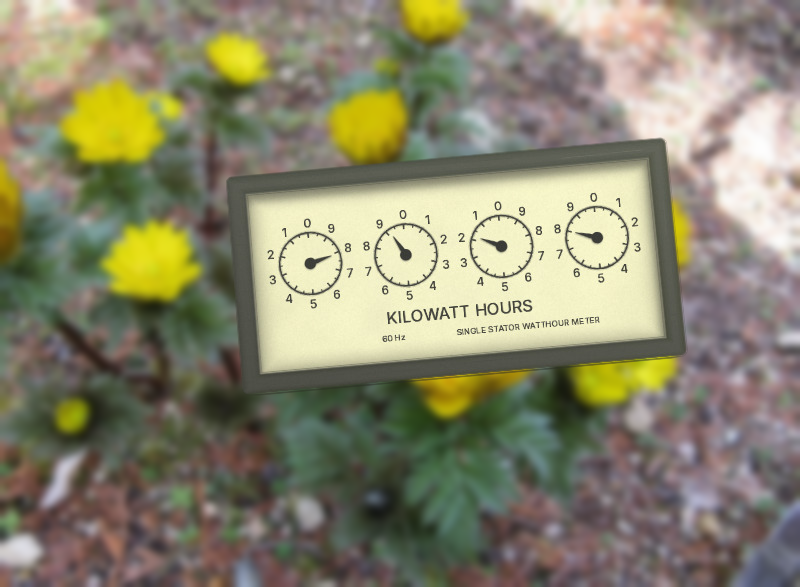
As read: 7918 kWh
